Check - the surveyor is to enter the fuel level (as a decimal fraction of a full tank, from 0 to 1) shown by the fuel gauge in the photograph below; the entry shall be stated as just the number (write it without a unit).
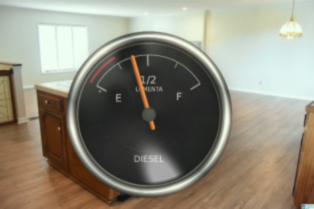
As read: 0.375
